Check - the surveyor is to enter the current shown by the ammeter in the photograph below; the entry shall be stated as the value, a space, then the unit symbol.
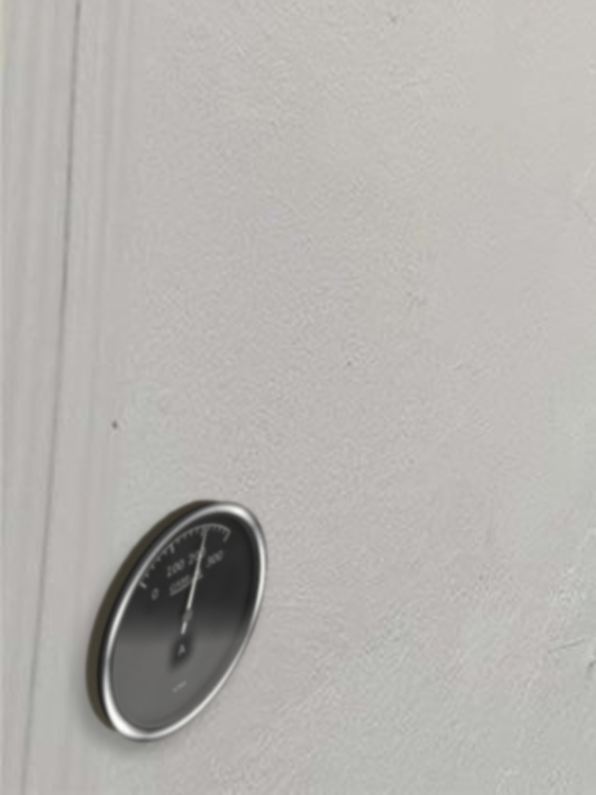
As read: 200 A
